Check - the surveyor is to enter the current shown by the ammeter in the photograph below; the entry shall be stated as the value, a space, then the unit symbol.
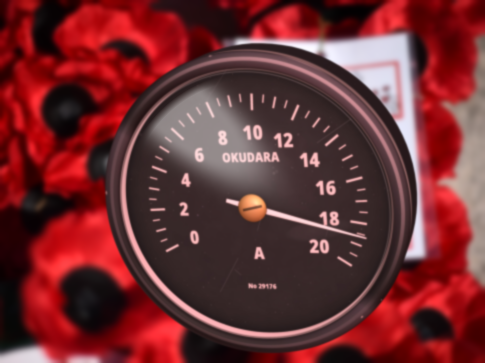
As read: 18.5 A
